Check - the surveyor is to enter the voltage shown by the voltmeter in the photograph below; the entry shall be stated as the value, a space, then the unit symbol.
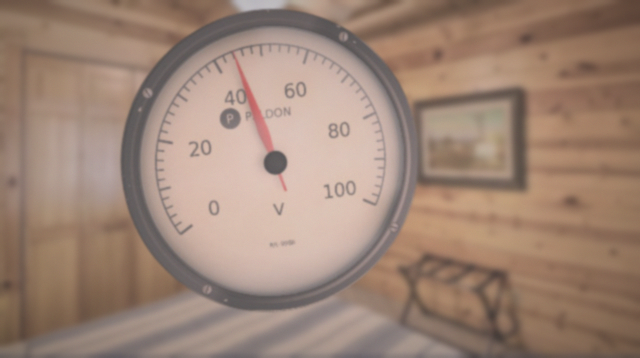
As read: 44 V
